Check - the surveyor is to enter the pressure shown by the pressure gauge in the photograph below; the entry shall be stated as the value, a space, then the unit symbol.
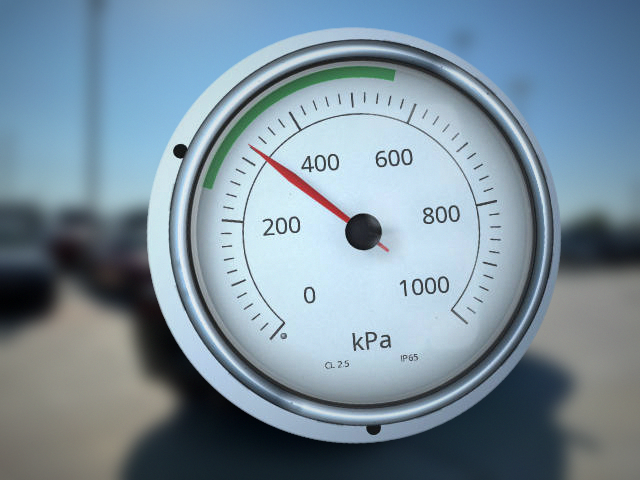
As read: 320 kPa
